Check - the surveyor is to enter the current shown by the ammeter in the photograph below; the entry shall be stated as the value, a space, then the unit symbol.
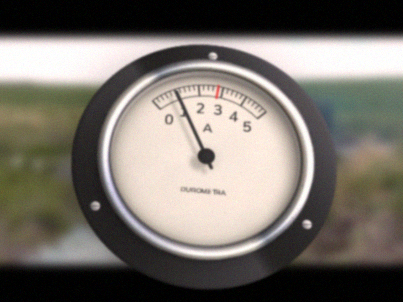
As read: 1 A
